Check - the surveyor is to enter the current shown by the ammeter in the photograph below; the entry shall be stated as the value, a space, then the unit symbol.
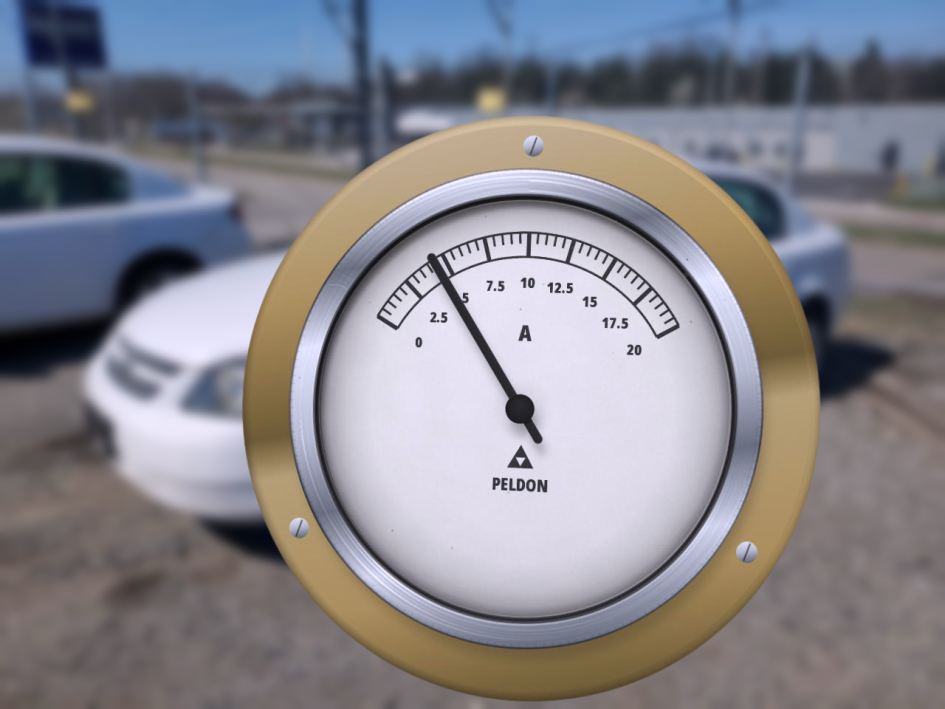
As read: 4.5 A
